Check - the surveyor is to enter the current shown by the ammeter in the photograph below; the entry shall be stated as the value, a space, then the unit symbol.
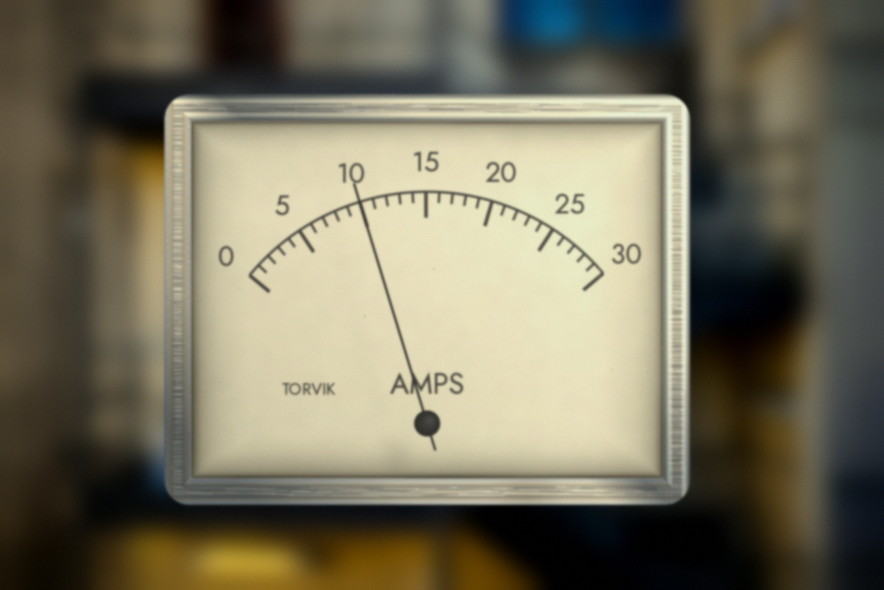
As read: 10 A
